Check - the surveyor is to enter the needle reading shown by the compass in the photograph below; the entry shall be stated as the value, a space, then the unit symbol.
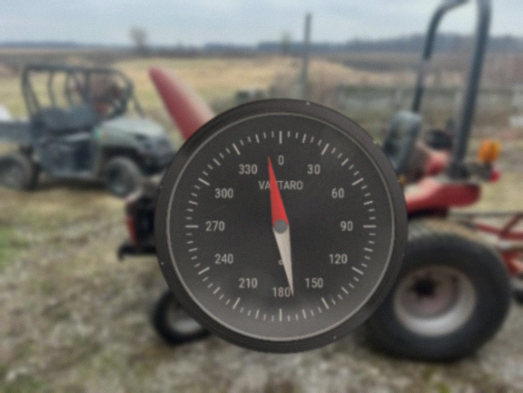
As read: 350 °
